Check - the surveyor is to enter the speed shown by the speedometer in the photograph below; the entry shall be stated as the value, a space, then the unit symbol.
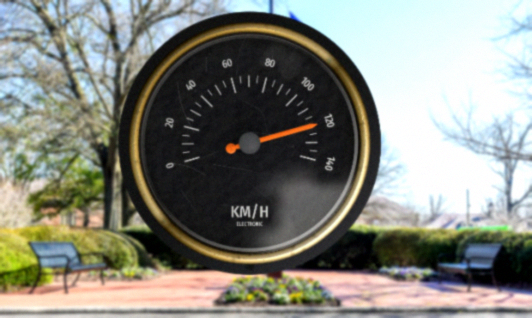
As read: 120 km/h
